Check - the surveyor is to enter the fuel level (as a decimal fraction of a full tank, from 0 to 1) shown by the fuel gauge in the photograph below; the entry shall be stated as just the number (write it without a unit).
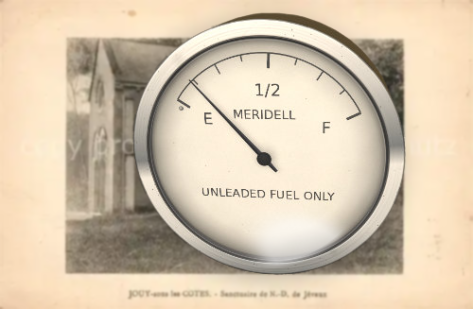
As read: 0.125
